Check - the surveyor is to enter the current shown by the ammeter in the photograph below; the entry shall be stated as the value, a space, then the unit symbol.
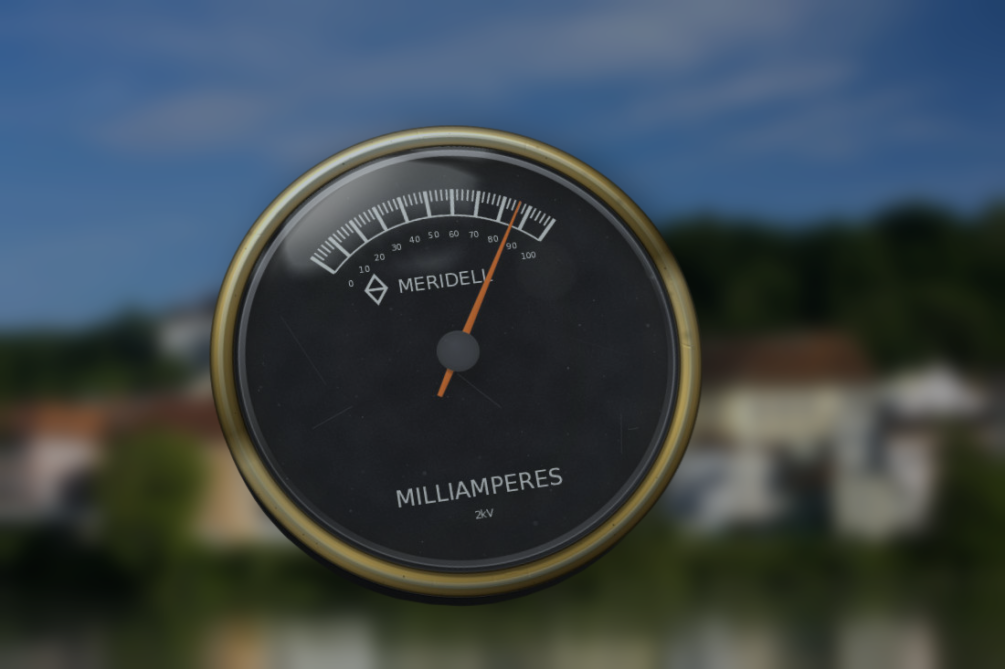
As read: 86 mA
